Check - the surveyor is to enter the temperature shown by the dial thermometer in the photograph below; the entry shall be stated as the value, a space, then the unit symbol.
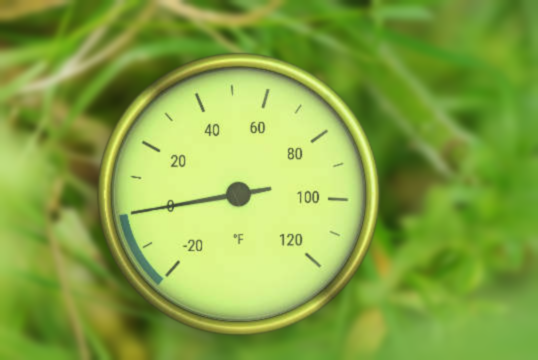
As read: 0 °F
